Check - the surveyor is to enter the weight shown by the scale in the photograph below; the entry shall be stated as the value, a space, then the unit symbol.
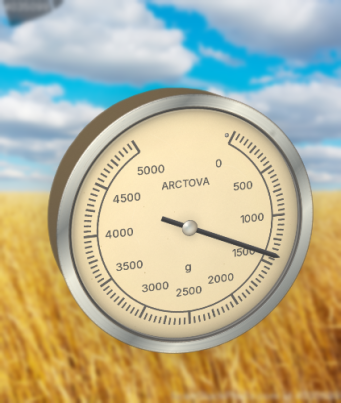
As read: 1400 g
